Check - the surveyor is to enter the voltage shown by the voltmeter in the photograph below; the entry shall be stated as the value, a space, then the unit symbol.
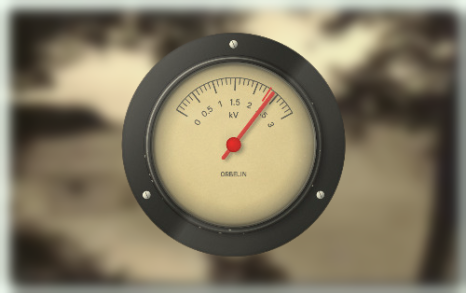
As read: 2.4 kV
